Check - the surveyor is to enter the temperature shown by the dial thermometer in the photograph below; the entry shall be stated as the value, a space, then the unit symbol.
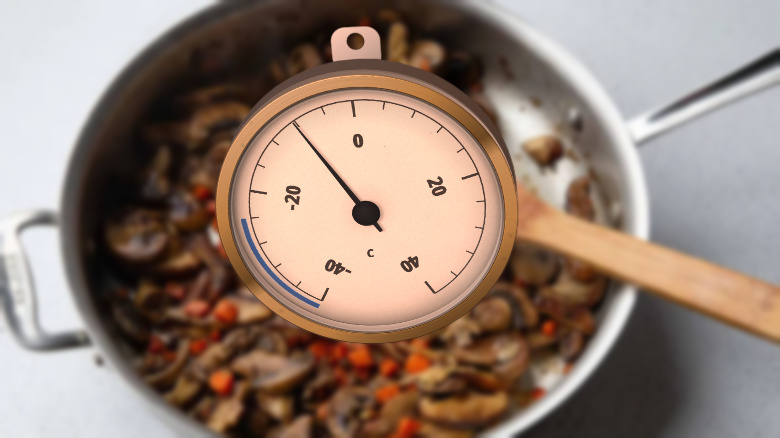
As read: -8 °C
